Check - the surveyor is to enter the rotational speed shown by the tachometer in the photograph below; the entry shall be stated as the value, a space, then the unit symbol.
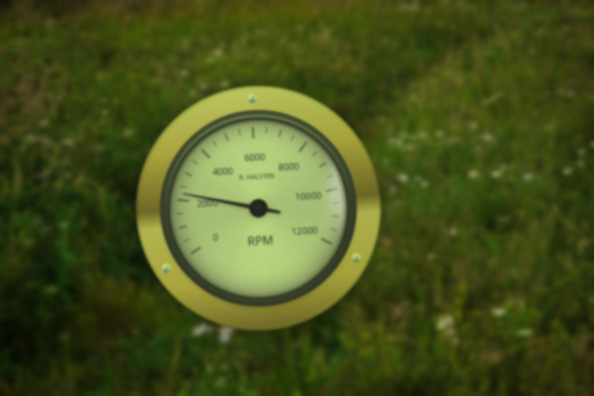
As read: 2250 rpm
